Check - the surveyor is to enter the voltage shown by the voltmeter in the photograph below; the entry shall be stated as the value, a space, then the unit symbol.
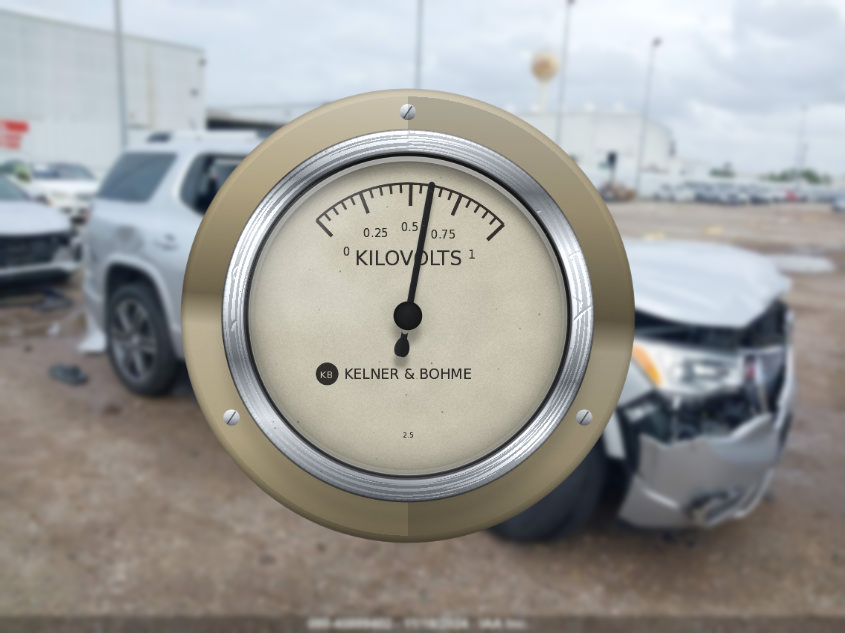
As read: 0.6 kV
